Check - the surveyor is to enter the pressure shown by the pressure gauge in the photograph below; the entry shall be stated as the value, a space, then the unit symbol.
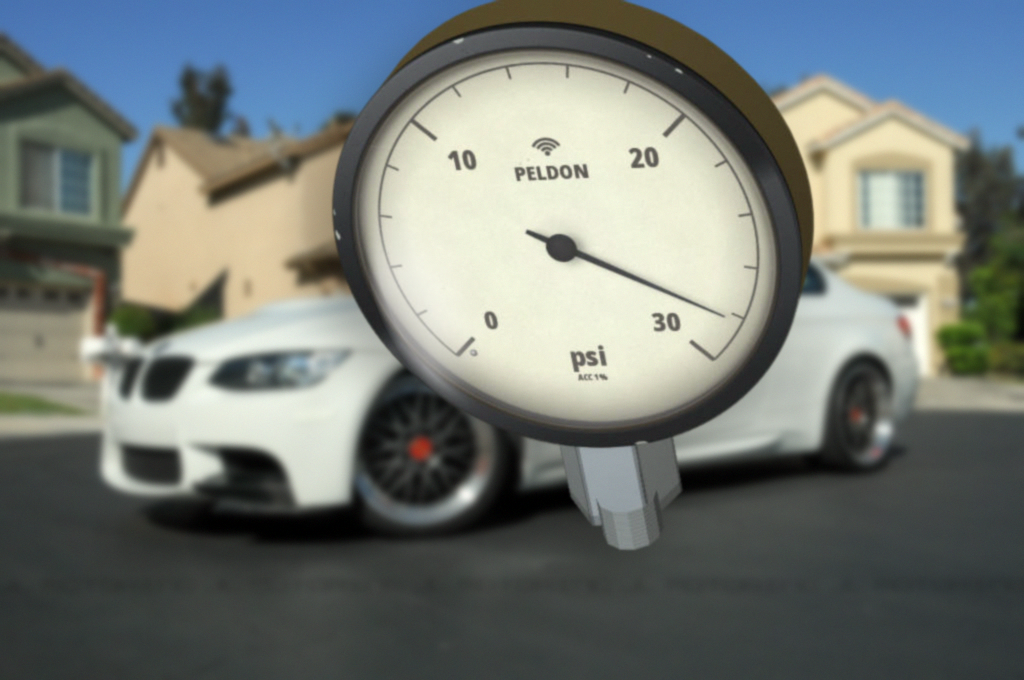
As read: 28 psi
